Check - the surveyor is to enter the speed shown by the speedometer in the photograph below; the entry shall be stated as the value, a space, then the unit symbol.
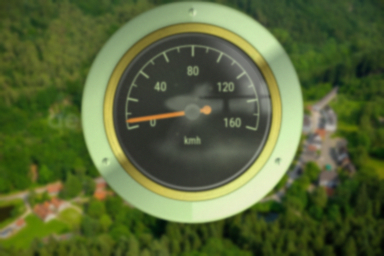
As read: 5 km/h
